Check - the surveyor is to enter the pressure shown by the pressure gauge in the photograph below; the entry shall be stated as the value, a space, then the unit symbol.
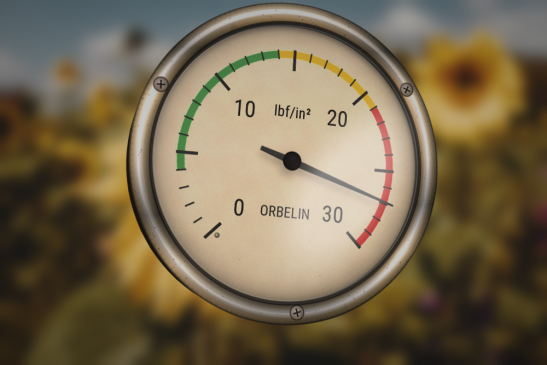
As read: 27 psi
